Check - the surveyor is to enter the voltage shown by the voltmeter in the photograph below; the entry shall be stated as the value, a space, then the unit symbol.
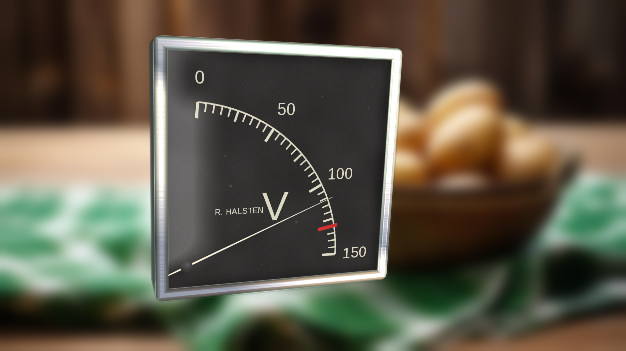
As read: 110 V
